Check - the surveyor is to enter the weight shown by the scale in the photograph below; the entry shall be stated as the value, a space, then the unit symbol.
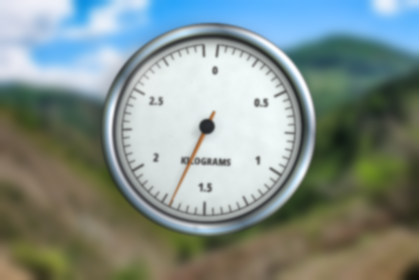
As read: 1.7 kg
